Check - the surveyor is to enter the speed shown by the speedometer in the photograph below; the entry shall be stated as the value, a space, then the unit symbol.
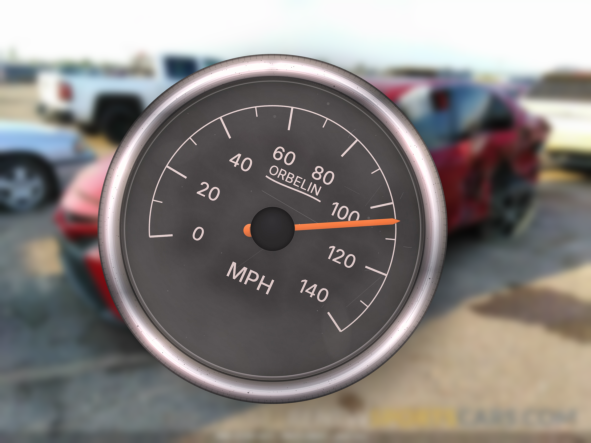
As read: 105 mph
